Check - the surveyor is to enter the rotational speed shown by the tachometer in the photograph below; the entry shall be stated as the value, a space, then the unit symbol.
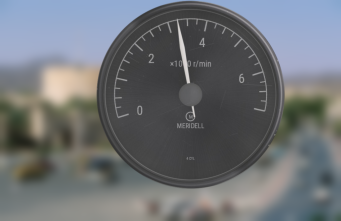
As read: 3250 rpm
